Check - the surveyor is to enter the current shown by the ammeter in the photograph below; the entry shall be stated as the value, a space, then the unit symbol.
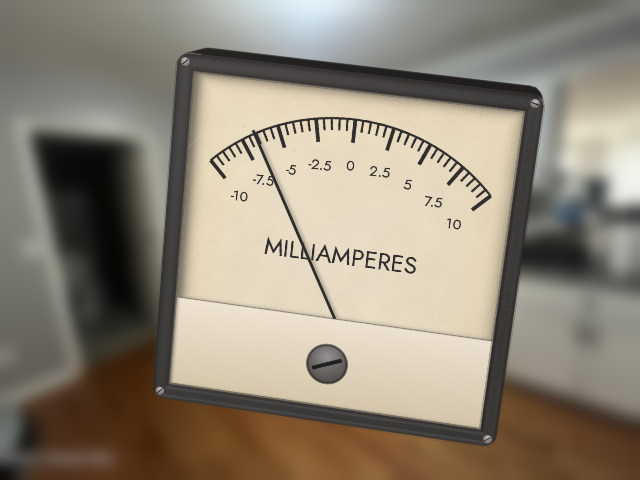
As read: -6.5 mA
